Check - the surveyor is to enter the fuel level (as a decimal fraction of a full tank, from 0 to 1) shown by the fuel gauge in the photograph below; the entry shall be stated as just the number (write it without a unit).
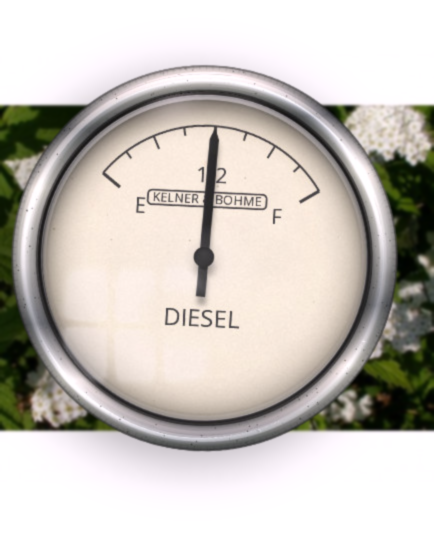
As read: 0.5
